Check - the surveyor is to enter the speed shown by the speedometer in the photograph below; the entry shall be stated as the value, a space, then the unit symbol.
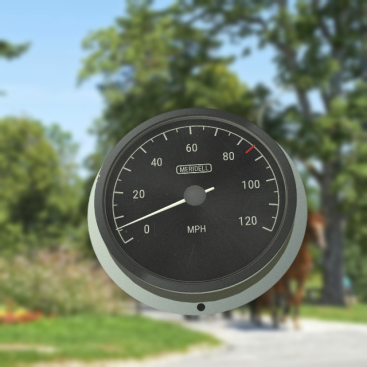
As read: 5 mph
